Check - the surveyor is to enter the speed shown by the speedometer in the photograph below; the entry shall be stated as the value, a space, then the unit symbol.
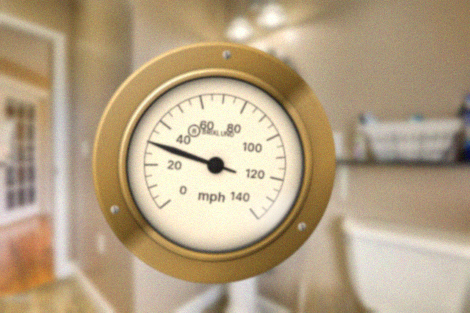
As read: 30 mph
